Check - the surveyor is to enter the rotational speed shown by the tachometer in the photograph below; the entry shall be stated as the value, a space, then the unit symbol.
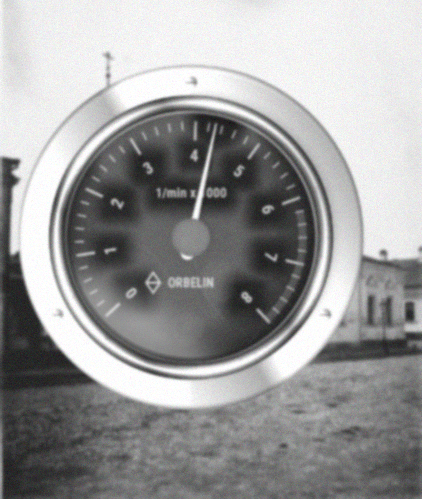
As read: 4300 rpm
